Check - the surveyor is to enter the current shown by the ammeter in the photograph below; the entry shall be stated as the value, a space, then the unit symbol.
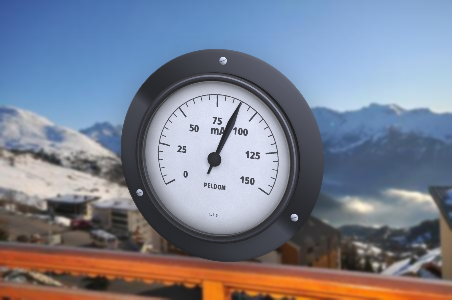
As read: 90 mA
